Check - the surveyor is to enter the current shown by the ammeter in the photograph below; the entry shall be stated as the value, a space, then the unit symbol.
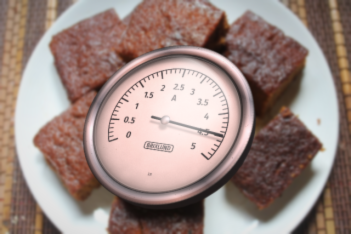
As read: 4.5 A
